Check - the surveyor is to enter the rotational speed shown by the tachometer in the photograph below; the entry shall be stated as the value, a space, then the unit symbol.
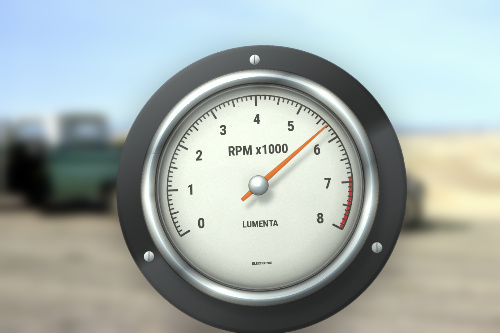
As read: 5700 rpm
